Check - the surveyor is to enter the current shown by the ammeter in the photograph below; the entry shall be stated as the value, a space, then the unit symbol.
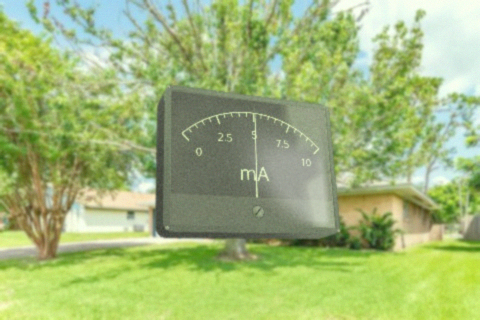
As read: 5 mA
